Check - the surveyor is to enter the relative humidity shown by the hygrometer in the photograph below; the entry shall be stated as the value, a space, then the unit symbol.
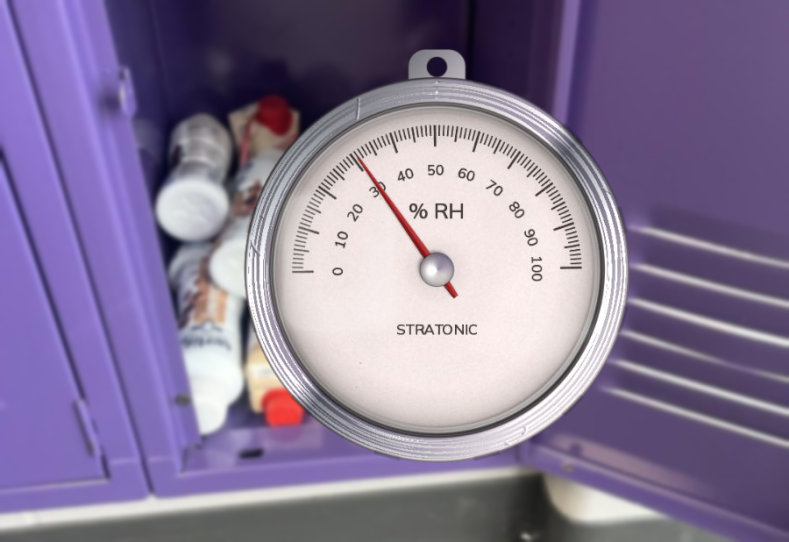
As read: 31 %
